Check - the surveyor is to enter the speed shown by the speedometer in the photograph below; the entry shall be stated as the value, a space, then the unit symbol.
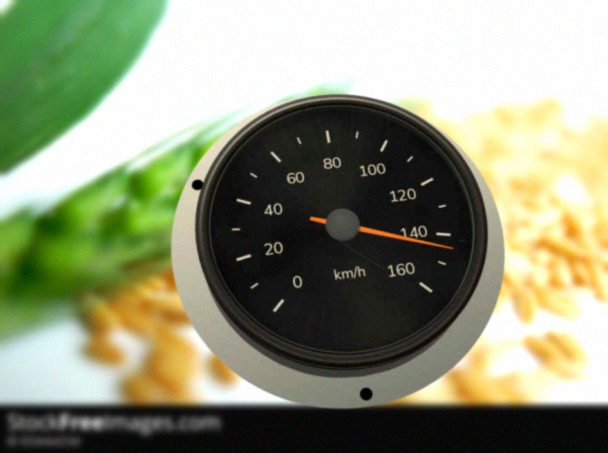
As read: 145 km/h
